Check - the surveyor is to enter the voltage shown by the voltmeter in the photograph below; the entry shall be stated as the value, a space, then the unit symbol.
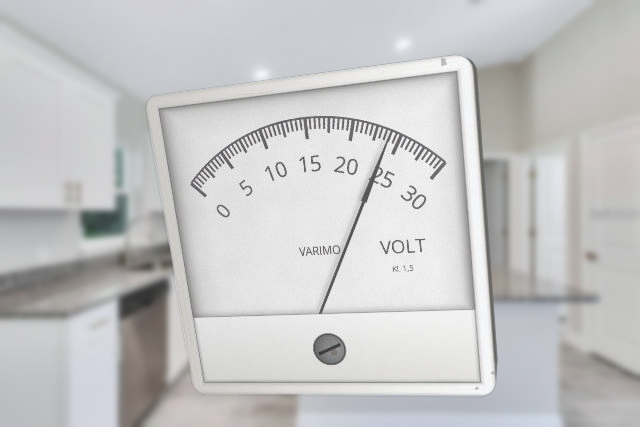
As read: 24 V
